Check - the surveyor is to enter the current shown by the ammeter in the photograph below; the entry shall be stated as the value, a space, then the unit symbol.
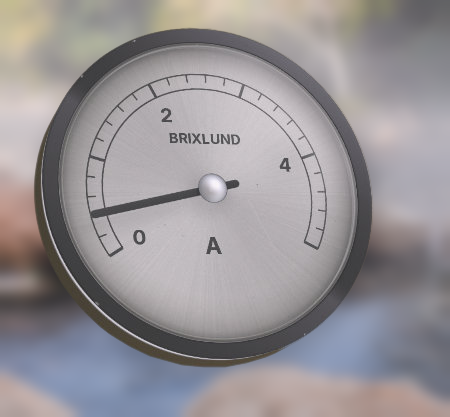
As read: 0.4 A
